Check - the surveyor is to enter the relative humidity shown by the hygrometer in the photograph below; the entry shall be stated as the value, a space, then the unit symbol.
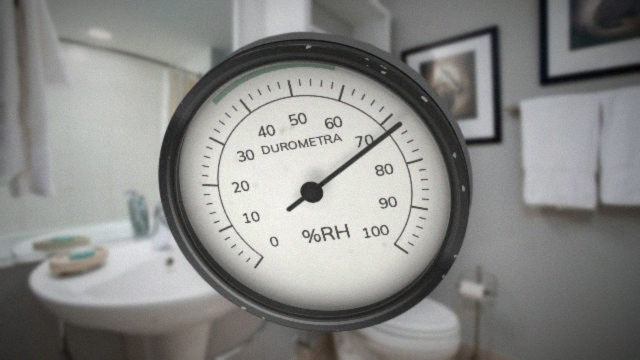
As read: 72 %
